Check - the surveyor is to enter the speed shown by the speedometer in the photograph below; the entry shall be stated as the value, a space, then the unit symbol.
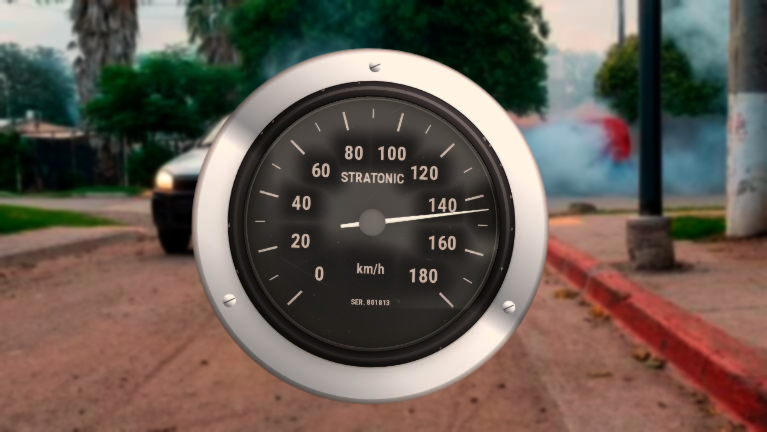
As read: 145 km/h
